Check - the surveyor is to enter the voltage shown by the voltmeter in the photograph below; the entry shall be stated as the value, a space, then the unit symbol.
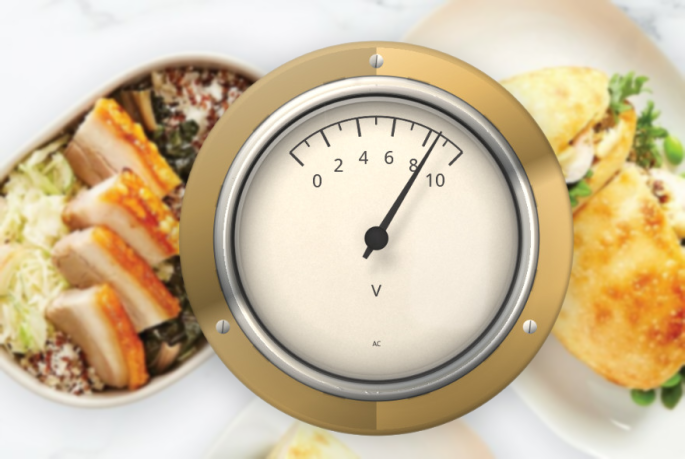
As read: 8.5 V
